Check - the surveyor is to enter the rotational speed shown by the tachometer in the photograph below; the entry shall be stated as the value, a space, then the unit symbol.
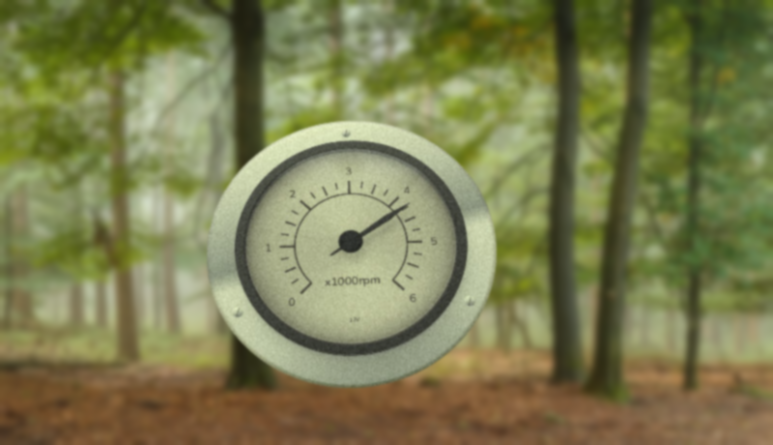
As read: 4250 rpm
